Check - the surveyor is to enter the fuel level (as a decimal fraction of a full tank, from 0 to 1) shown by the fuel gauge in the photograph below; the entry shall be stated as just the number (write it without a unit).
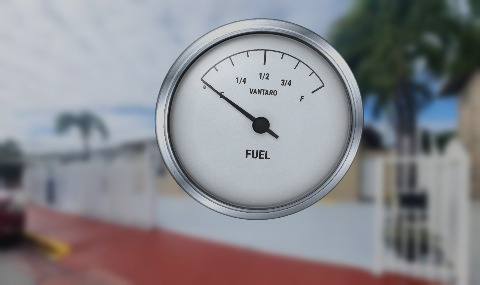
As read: 0
